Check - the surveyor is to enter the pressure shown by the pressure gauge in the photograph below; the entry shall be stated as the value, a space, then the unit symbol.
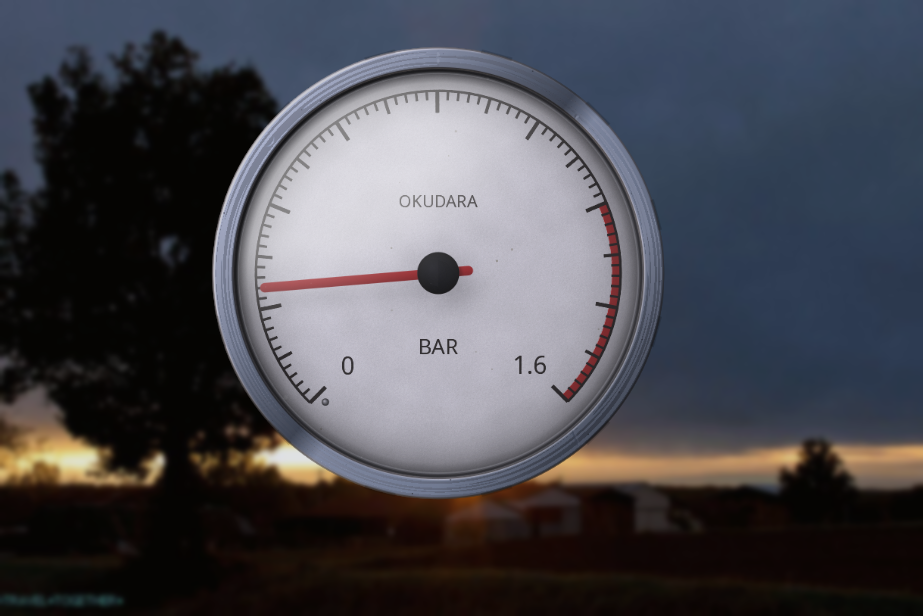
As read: 0.24 bar
